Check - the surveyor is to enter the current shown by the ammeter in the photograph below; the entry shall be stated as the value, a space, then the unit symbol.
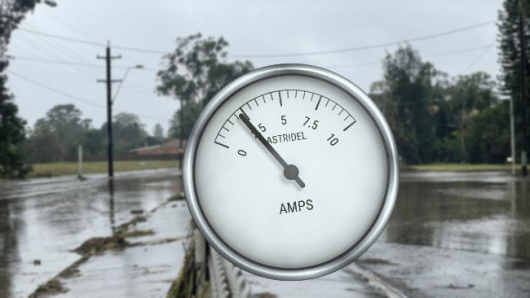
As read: 2.25 A
